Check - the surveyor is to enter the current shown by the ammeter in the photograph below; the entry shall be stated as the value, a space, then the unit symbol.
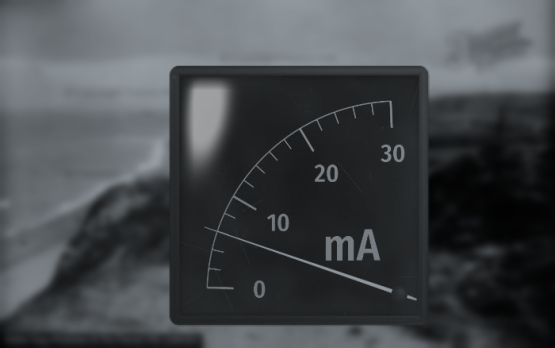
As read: 6 mA
